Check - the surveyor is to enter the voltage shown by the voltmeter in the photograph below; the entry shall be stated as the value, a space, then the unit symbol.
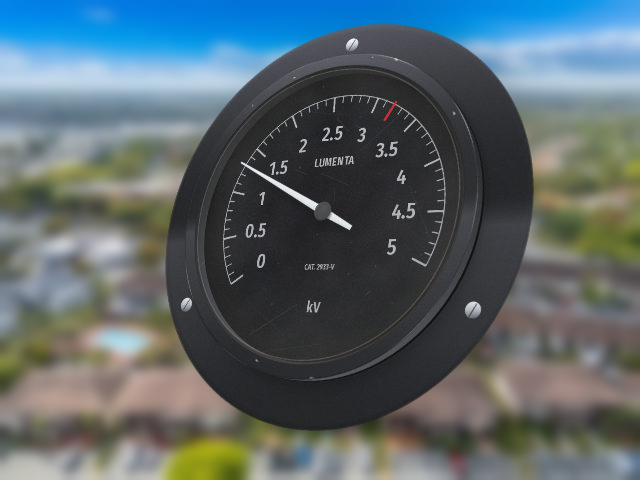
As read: 1.3 kV
